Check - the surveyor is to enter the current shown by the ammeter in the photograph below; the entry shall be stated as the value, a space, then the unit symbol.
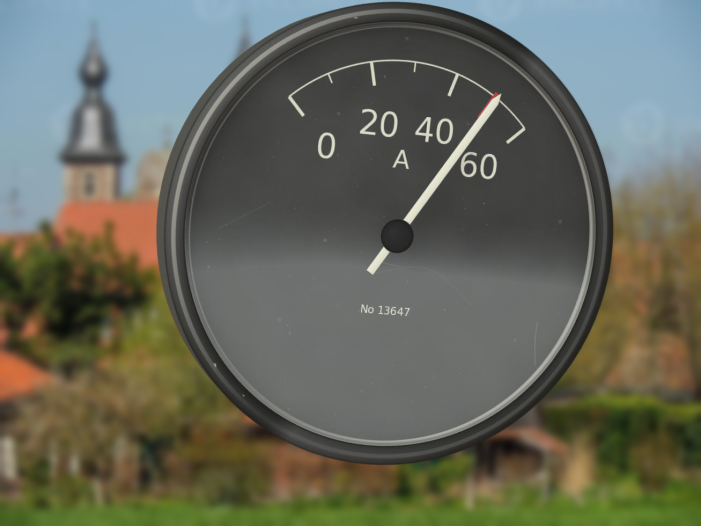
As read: 50 A
